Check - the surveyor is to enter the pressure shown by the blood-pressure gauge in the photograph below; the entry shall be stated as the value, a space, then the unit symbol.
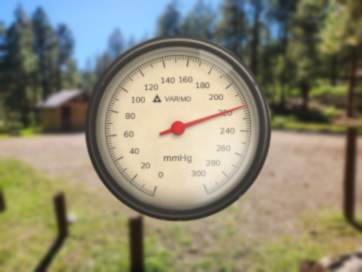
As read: 220 mmHg
